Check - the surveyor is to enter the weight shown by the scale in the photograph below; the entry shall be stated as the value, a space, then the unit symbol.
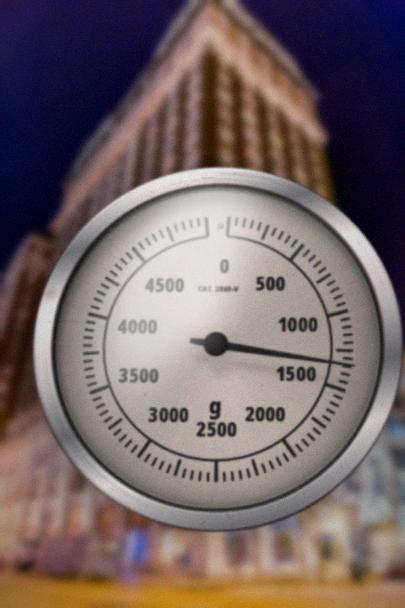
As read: 1350 g
